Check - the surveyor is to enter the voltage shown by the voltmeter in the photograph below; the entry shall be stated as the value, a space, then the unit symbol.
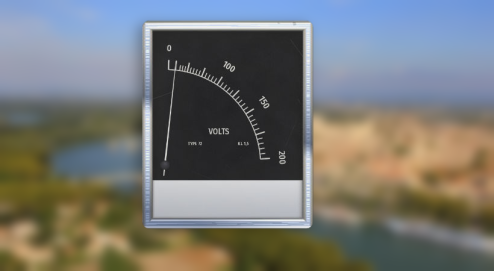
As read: 25 V
